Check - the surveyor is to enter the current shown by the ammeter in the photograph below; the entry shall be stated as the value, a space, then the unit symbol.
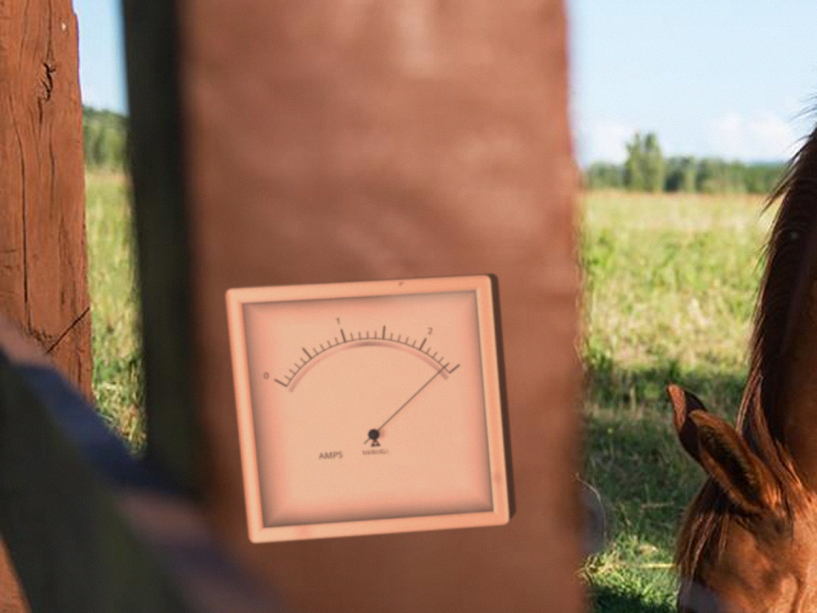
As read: 2.4 A
